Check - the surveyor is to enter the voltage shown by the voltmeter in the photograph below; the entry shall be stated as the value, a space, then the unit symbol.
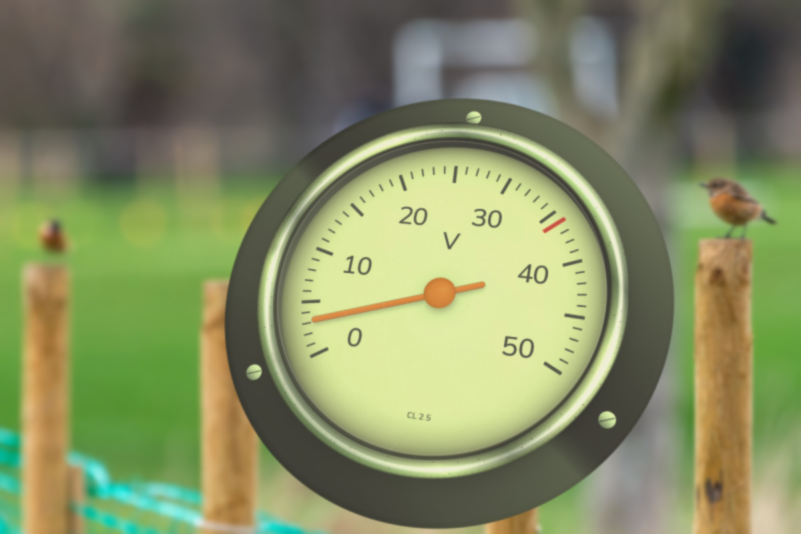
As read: 3 V
